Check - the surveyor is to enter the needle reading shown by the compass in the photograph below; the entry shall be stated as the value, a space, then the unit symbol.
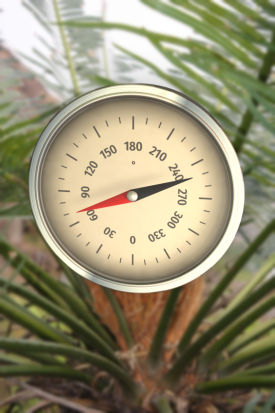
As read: 70 °
